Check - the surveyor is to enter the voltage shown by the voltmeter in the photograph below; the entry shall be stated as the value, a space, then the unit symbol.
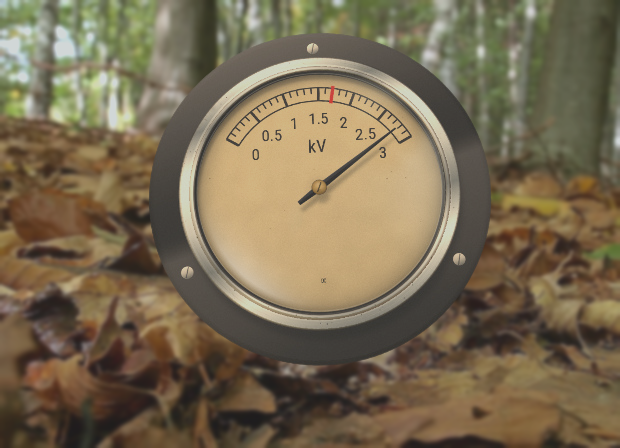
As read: 2.8 kV
